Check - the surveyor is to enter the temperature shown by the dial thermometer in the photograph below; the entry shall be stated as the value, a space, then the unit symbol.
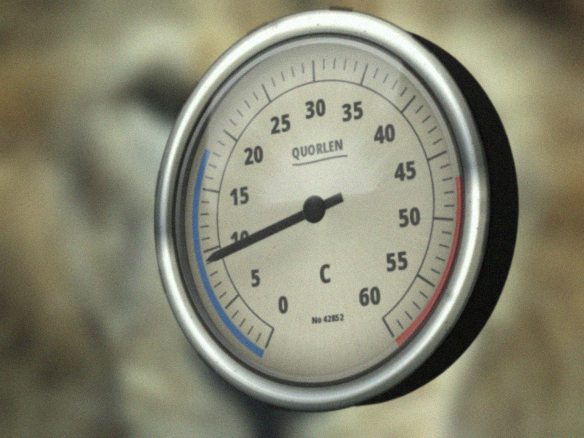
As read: 9 °C
